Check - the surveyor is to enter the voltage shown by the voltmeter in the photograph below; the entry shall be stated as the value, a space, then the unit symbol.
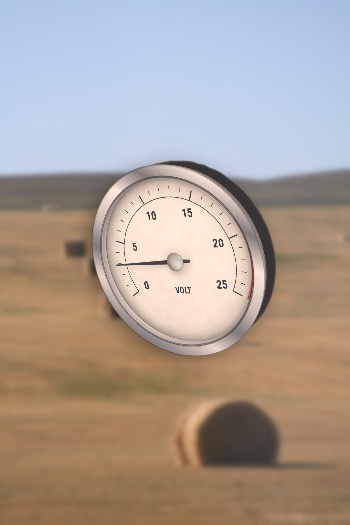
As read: 3 V
